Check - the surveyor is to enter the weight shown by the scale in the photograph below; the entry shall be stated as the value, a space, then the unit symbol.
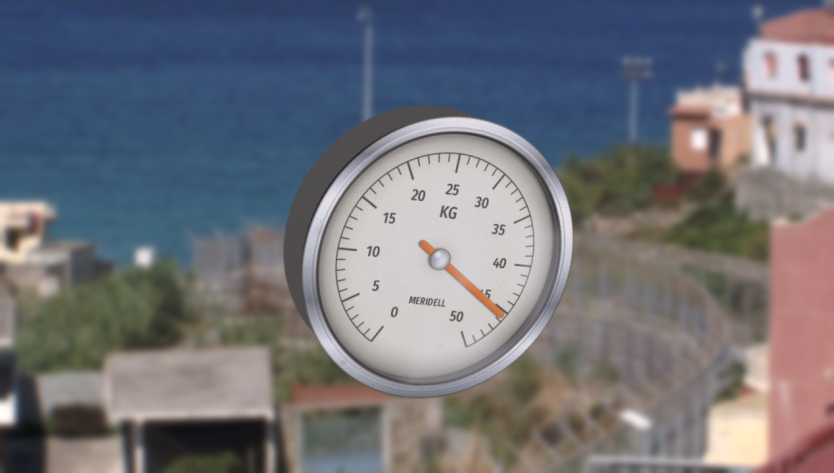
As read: 45.5 kg
